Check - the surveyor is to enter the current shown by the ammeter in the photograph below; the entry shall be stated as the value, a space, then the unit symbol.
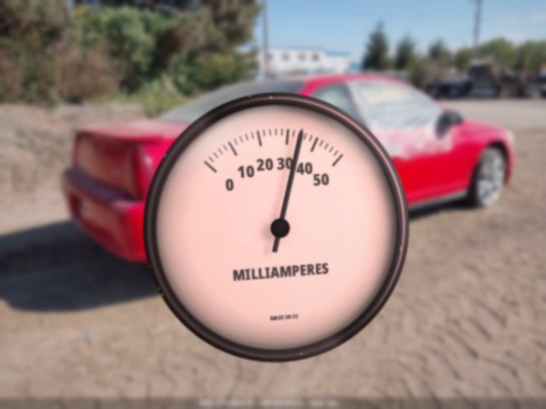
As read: 34 mA
